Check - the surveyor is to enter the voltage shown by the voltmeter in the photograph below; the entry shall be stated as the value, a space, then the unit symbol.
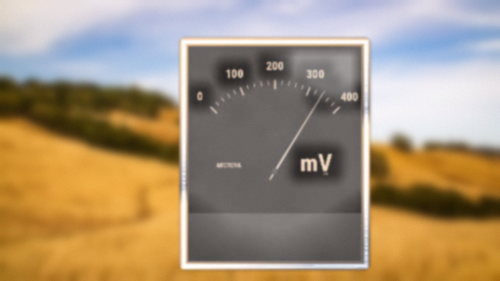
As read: 340 mV
